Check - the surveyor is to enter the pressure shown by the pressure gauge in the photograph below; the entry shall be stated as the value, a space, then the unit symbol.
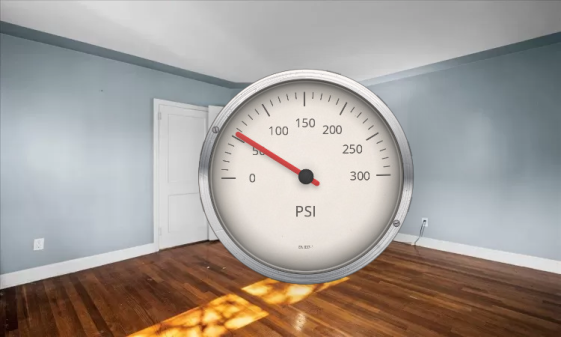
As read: 55 psi
